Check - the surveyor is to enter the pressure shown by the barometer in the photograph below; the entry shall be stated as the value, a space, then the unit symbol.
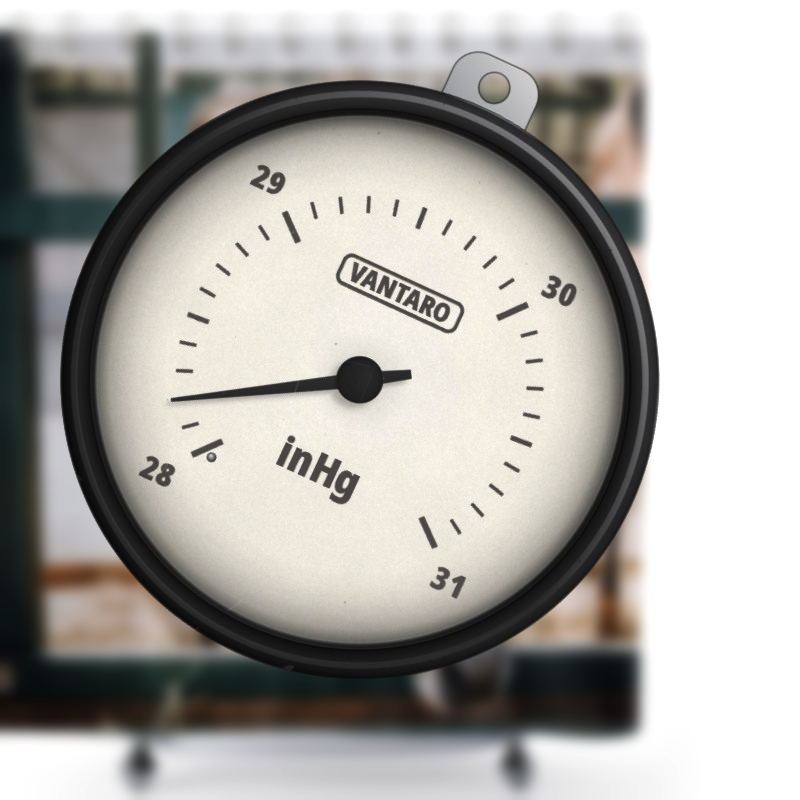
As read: 28.2 inHg
